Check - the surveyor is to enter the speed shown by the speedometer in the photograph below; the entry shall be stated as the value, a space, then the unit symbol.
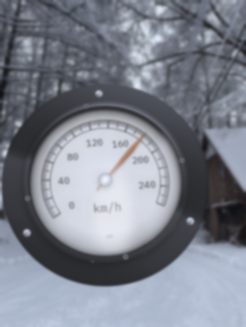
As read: 180 km/h
